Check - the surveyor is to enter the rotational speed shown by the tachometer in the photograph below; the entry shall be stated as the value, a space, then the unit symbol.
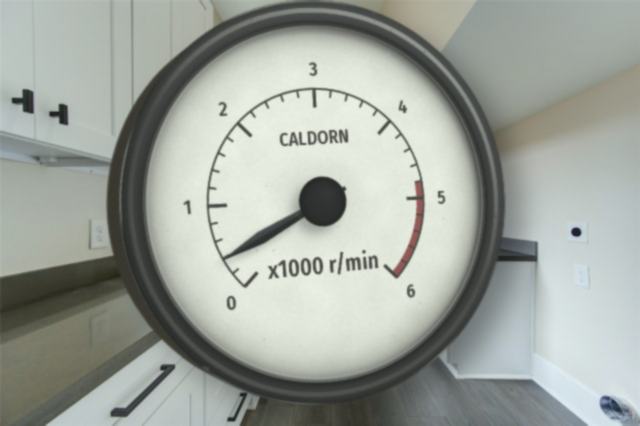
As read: 400 rpm
